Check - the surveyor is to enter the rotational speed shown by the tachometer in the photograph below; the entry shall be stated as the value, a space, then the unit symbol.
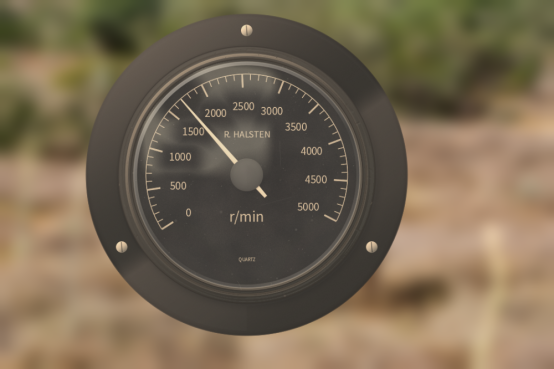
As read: 1700 rpm
